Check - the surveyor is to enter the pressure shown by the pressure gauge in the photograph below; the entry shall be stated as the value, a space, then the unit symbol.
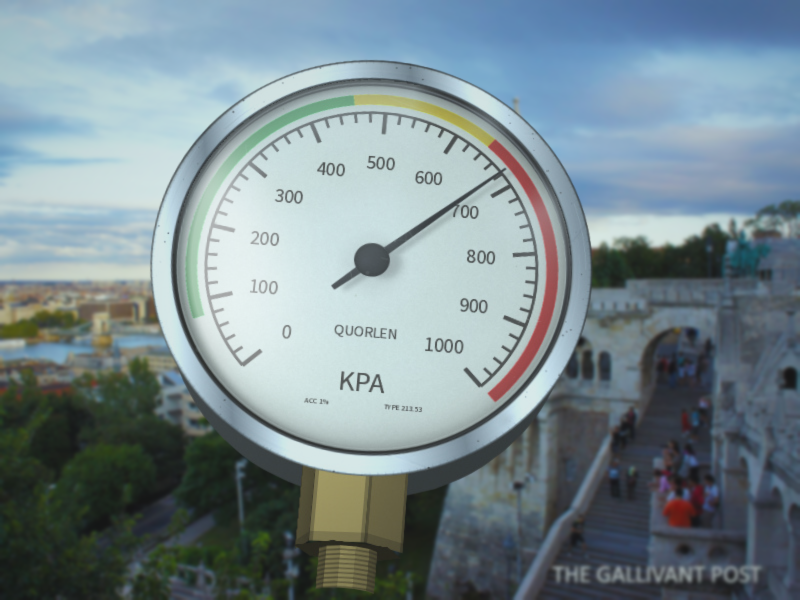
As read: 680 kPa
